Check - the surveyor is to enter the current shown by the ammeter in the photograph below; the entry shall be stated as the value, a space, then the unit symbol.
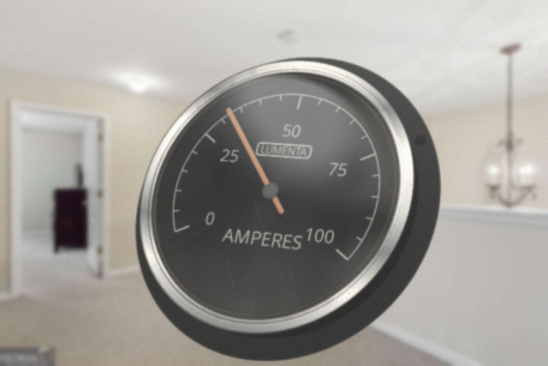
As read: 32.5 A
